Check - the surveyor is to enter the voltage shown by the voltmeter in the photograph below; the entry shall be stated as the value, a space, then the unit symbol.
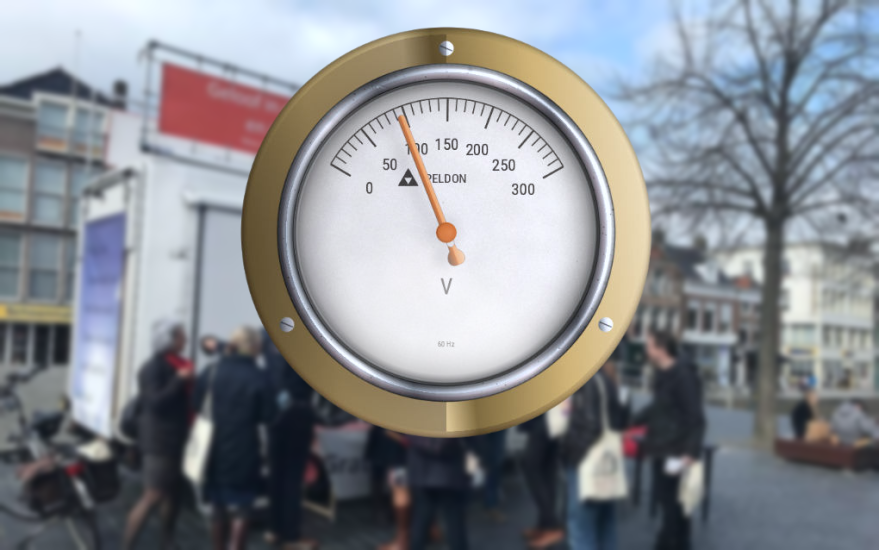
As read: 95 V
